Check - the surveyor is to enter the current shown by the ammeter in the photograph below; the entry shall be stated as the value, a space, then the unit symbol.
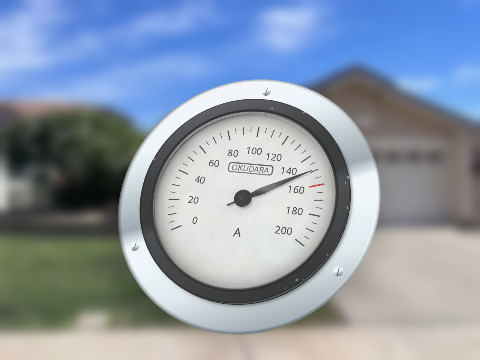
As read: 150 A
